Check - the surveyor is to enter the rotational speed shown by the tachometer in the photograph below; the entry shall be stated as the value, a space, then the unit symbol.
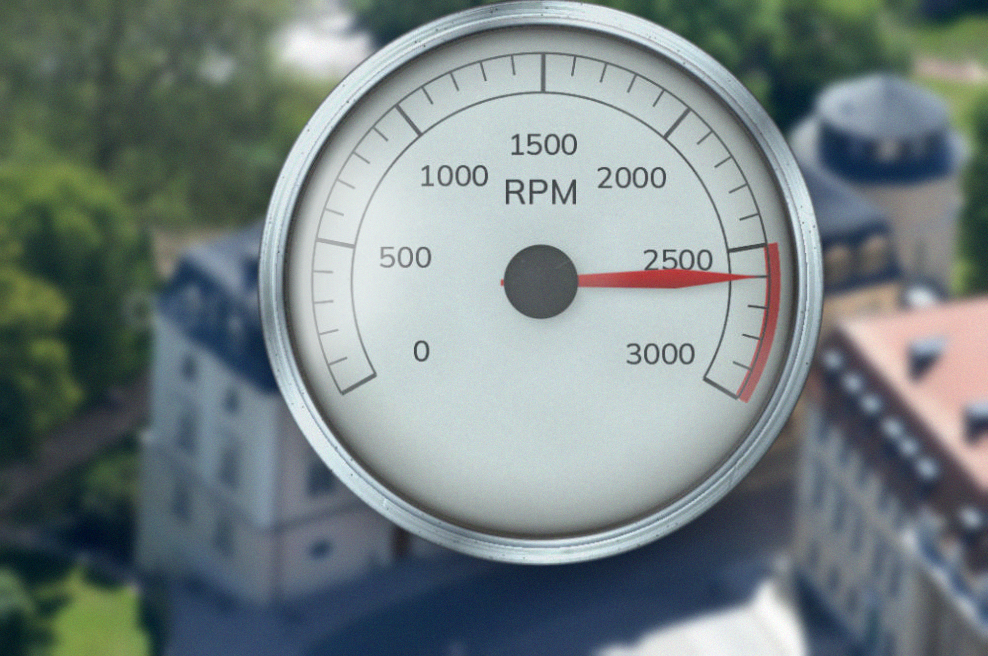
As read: 2600 rpm
